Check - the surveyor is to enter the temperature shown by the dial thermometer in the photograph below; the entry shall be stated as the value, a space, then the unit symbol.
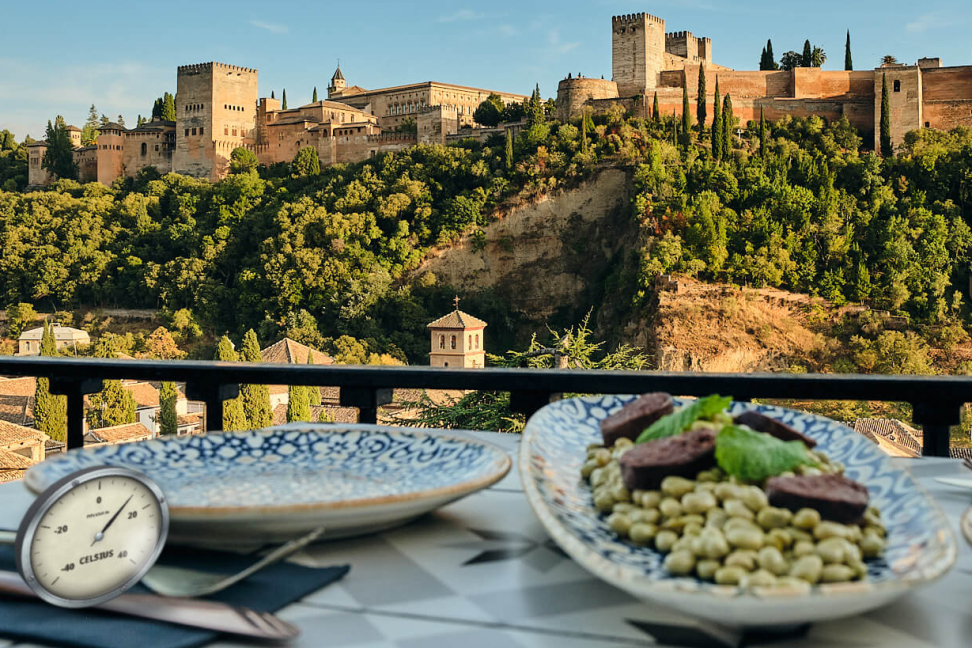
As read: 12 °C
